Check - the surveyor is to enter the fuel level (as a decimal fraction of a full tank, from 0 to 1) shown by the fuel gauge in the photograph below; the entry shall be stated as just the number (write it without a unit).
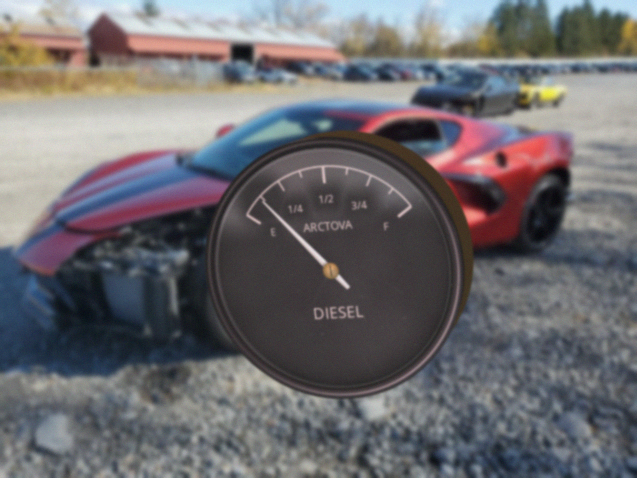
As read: 0.125
